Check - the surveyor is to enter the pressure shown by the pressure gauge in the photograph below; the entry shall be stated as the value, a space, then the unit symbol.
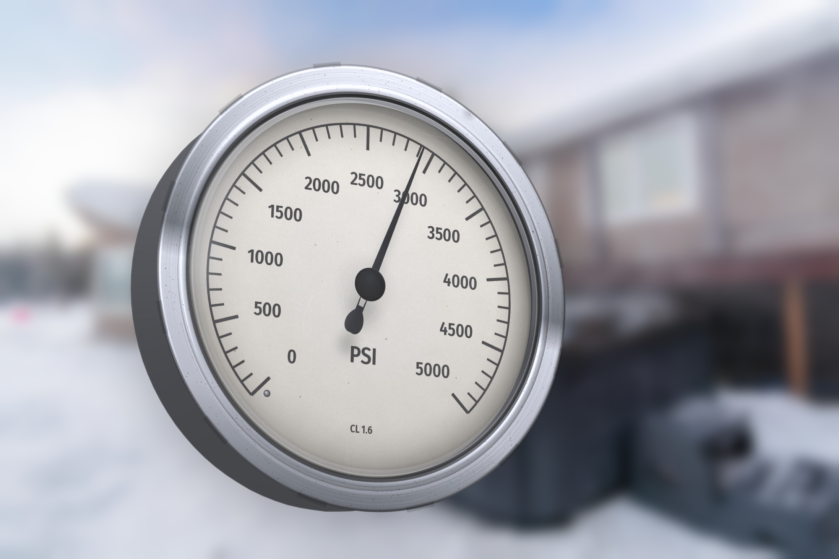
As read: 2900 psi
